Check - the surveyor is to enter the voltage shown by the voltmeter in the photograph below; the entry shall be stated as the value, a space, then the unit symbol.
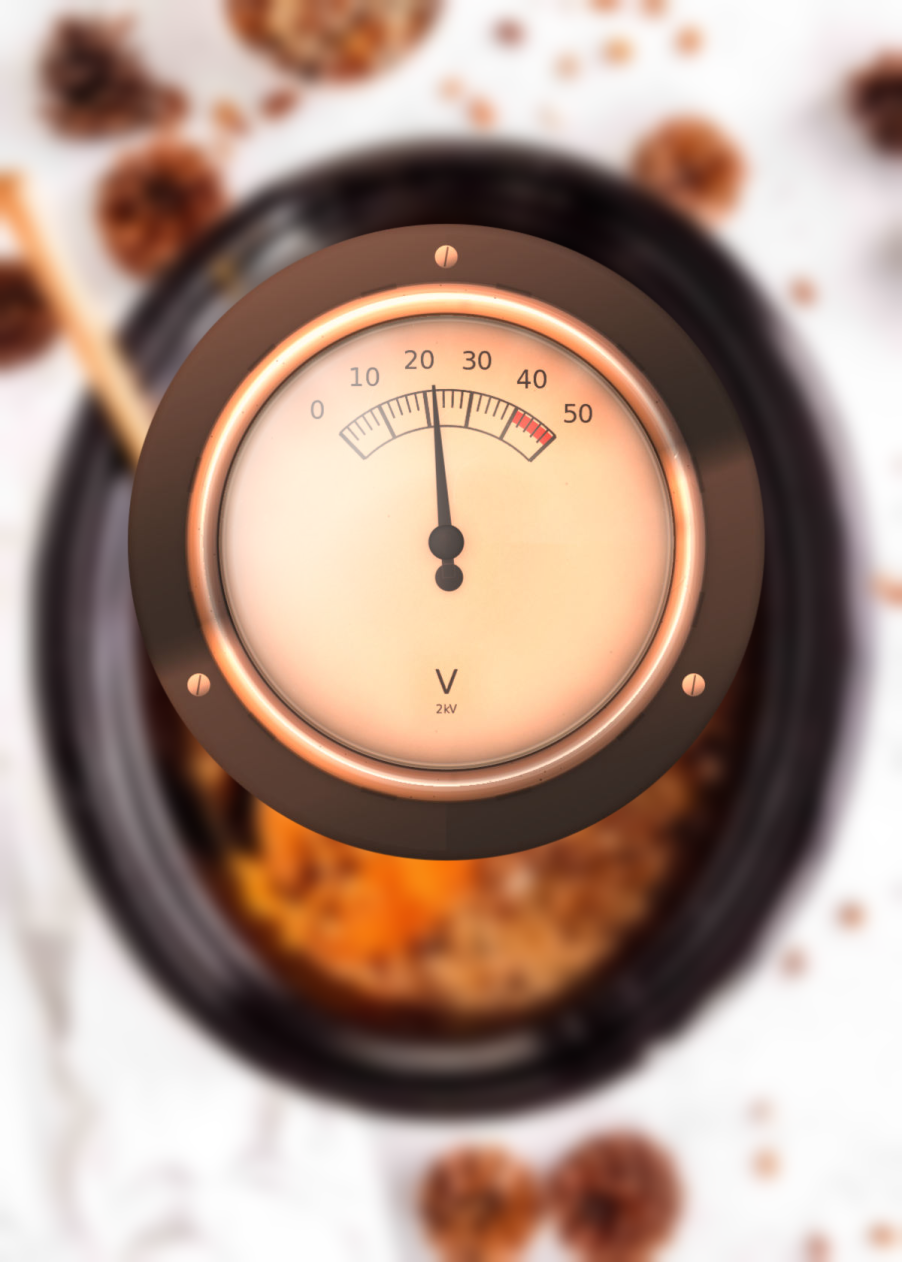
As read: 22 V
